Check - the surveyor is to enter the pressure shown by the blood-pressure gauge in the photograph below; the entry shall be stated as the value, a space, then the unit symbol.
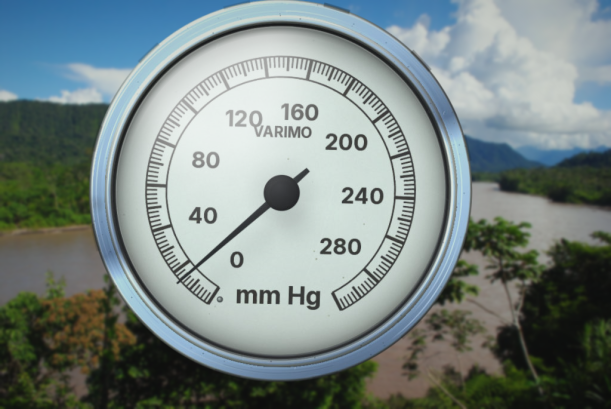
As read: 16 mmHg
